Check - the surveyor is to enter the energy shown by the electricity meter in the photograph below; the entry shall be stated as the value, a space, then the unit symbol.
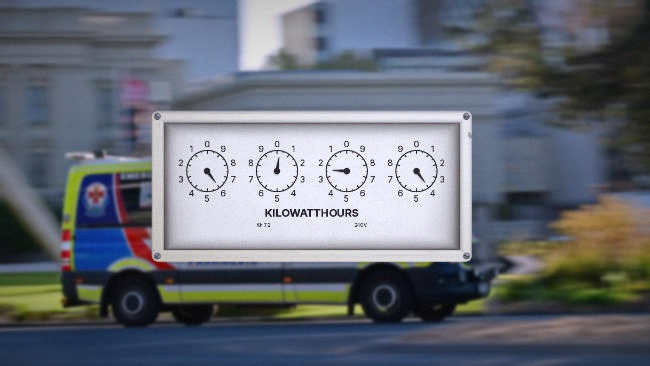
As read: 6024 kWh
